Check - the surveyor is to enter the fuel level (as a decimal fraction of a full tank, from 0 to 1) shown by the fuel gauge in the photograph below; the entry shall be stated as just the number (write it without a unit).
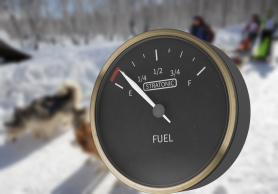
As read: 0.125
